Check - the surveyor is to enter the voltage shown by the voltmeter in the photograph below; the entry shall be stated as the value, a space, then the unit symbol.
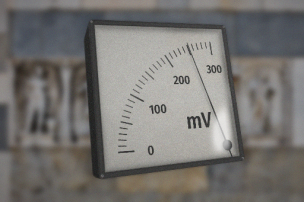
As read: 250 mV
